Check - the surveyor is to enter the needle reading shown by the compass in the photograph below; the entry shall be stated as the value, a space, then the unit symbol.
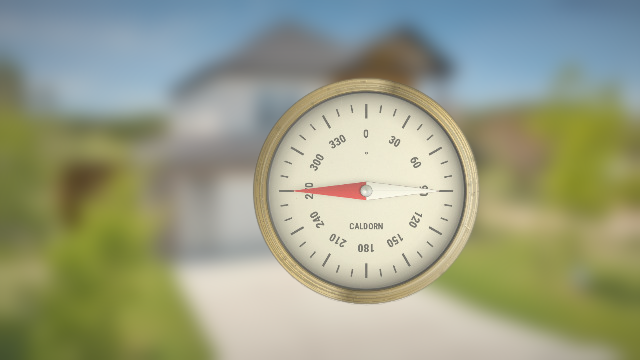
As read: 270 °
